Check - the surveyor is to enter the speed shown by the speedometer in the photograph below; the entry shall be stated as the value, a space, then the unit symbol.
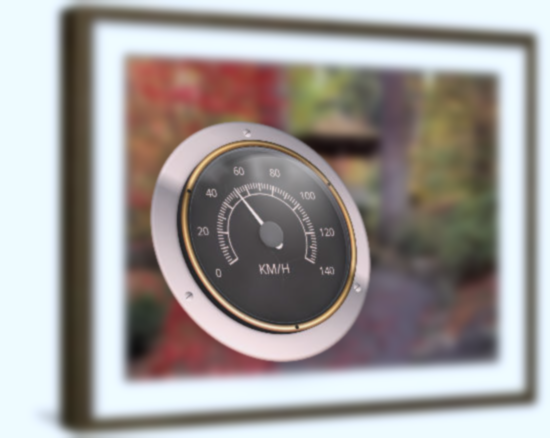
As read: 50 km/h
